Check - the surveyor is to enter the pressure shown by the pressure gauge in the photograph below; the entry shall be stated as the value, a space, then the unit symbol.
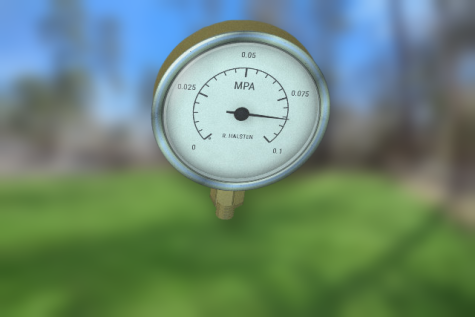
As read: 0.085 MPa
